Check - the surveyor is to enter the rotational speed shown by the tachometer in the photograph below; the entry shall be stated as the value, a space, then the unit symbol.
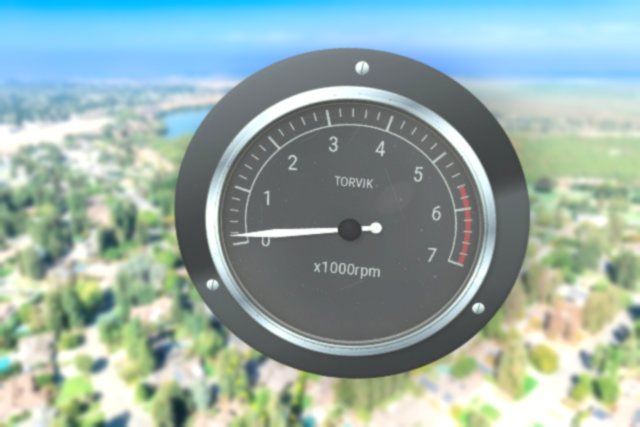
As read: 200 rpm
